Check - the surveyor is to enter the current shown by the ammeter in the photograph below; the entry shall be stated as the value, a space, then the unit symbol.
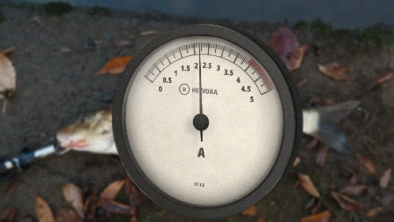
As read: 2.25 A
